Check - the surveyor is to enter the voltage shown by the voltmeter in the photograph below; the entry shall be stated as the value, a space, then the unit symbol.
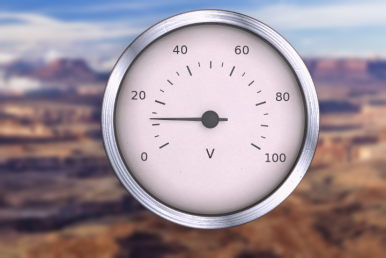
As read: 12.5 V
